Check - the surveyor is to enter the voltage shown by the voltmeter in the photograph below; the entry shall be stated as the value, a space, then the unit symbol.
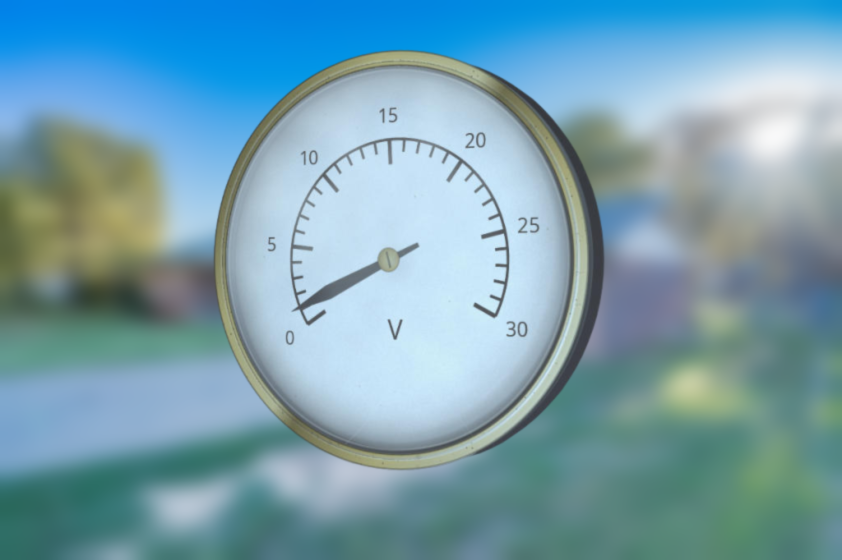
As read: 1 V
